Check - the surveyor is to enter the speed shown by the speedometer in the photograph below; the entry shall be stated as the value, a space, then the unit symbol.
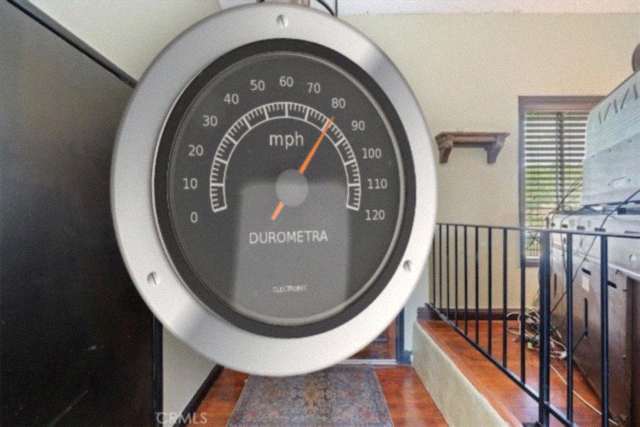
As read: 80 mph
